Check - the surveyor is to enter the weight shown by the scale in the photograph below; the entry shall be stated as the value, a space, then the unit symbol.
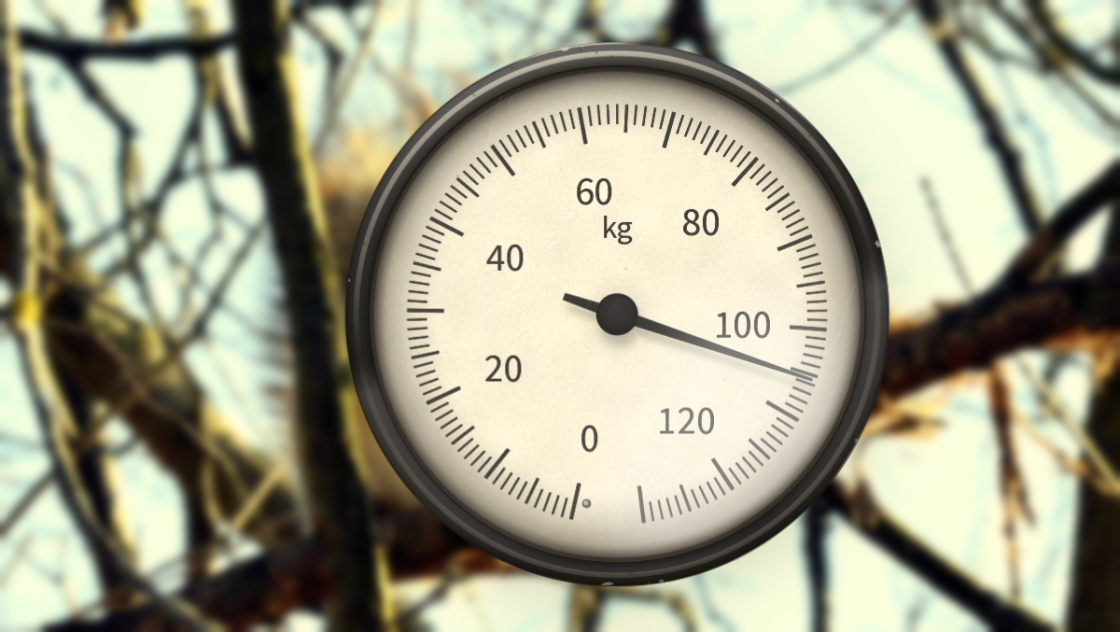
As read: 105.5 kg
